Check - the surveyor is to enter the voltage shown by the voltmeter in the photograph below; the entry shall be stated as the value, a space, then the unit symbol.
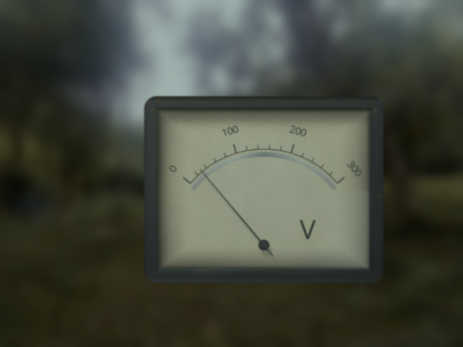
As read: 30 V
